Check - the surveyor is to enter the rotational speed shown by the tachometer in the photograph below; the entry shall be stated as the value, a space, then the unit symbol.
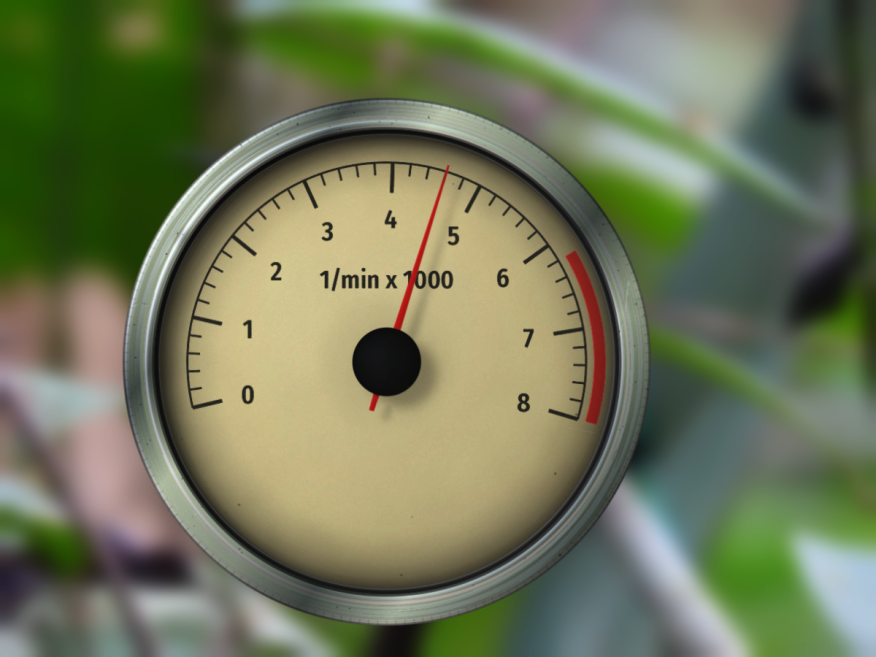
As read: 4600 rpm
